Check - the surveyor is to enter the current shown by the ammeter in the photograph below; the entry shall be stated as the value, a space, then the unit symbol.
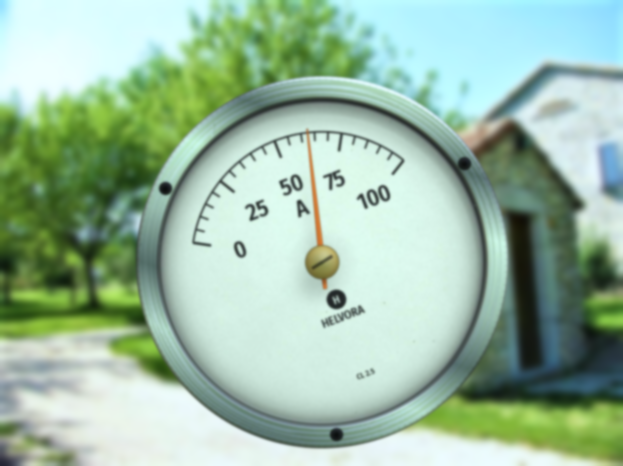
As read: 62.5 A
